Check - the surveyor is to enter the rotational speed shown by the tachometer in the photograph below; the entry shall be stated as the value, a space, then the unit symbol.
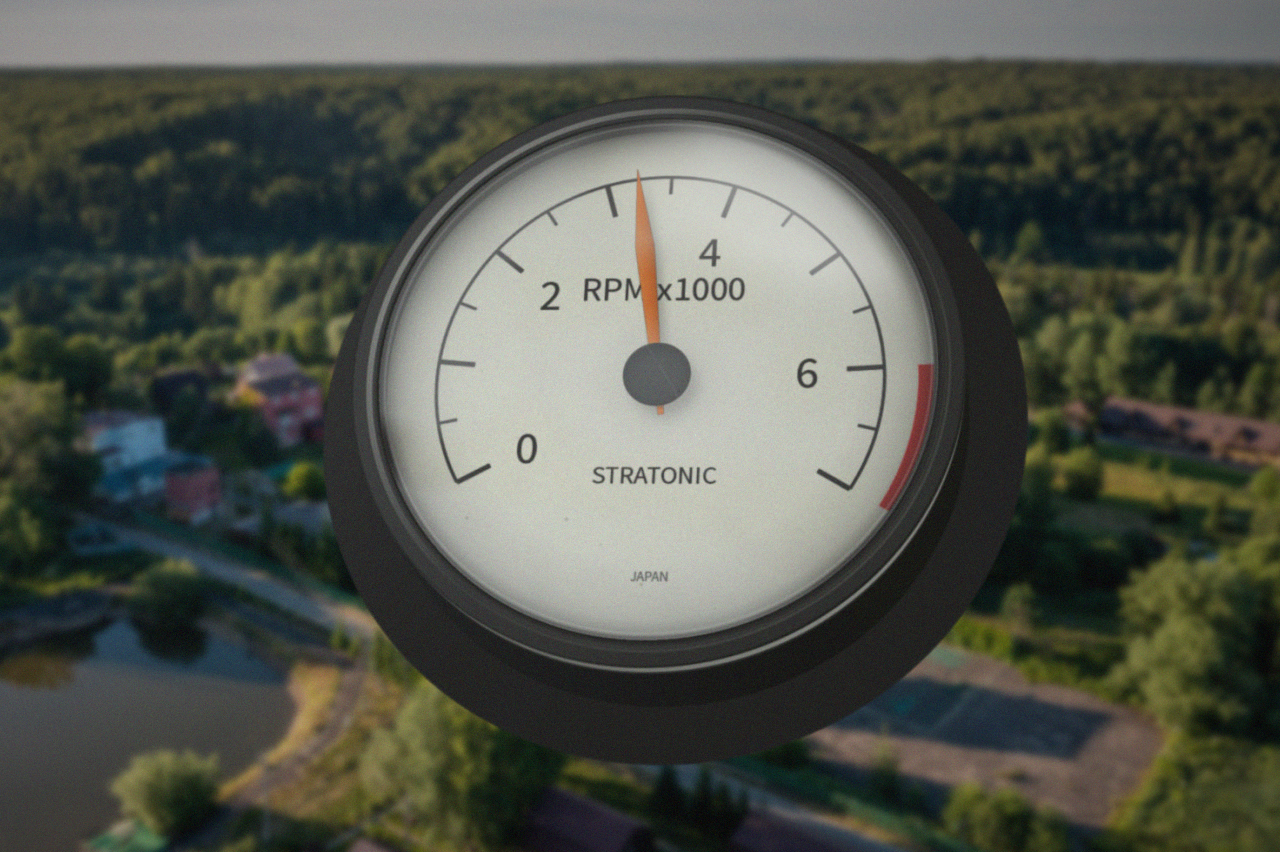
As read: 3250 rpm
